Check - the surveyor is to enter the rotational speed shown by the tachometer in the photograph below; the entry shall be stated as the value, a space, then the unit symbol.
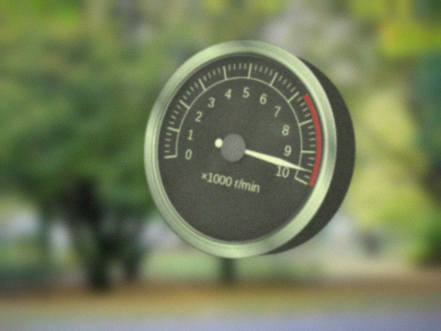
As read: 9600 rpm
